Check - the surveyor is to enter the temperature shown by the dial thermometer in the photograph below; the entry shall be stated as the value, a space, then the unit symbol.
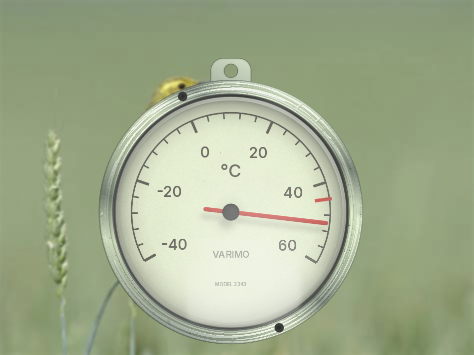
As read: 50 °C
